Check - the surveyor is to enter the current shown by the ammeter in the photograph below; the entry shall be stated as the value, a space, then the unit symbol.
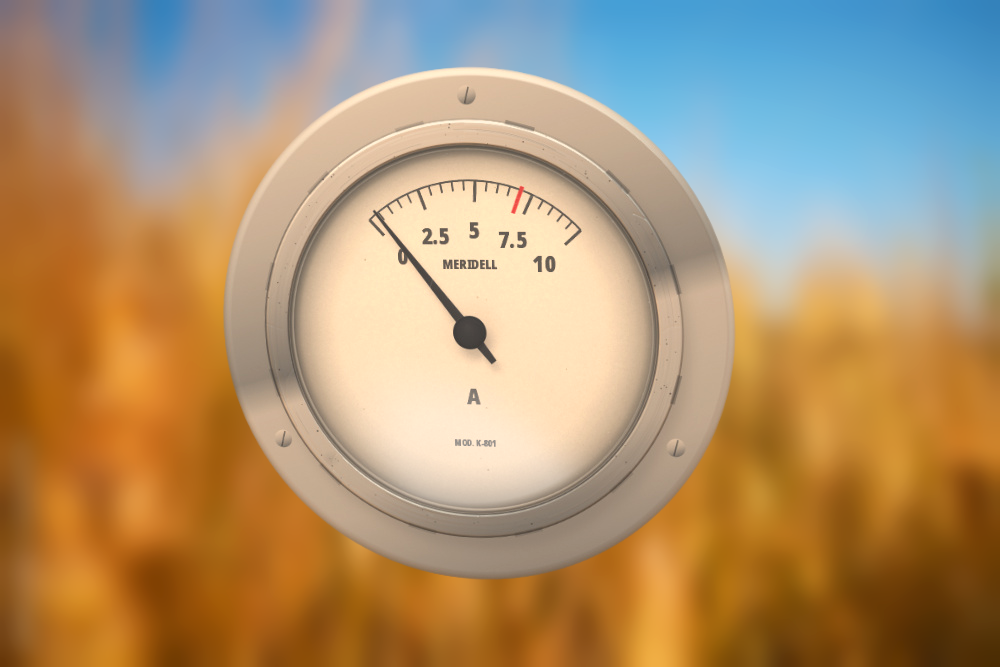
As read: 0.5 A
